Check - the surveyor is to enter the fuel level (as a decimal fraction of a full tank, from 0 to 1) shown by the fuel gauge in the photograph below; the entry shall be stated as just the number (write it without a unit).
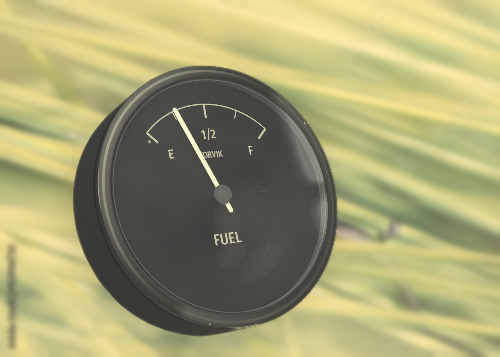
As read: 0.25
